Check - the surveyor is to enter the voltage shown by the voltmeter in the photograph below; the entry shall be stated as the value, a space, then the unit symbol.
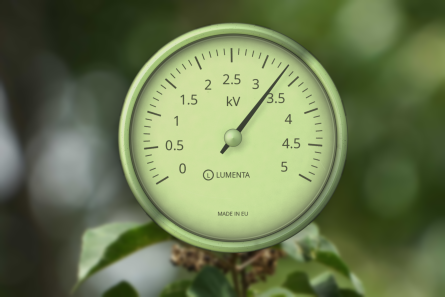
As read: 3.3 kV
